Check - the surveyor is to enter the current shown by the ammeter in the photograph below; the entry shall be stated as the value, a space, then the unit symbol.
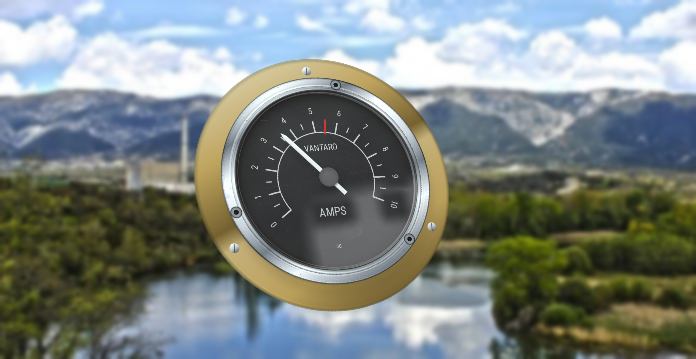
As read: 3.5 A
